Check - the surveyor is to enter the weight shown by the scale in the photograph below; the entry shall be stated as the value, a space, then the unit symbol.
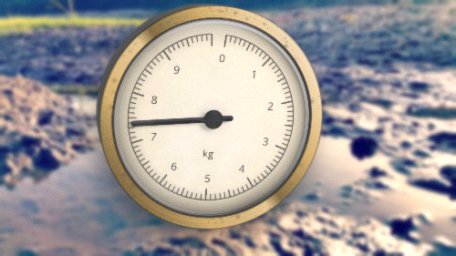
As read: 7.4 kg
